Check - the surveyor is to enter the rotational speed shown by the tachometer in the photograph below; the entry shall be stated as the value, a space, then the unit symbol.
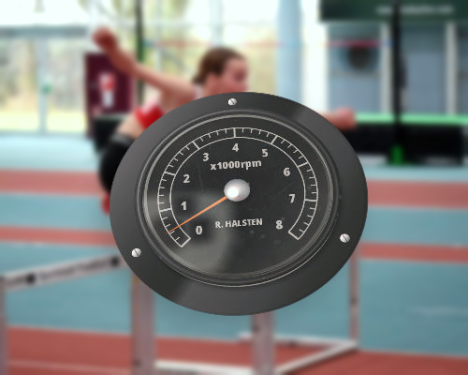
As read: 400 rpm
